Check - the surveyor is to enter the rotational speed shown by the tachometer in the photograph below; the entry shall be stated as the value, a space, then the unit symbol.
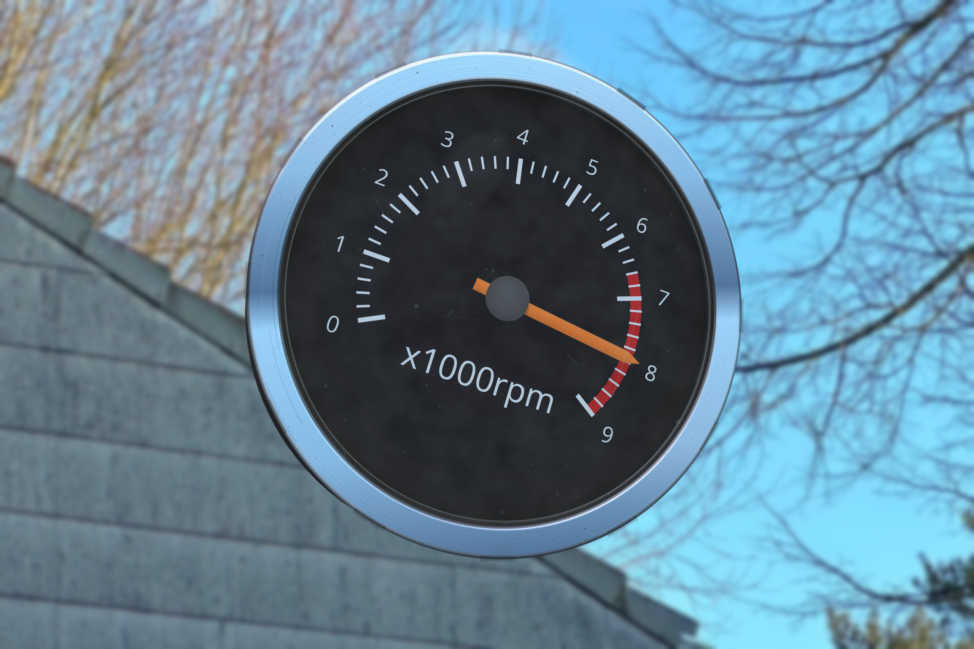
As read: 8000 rpm
